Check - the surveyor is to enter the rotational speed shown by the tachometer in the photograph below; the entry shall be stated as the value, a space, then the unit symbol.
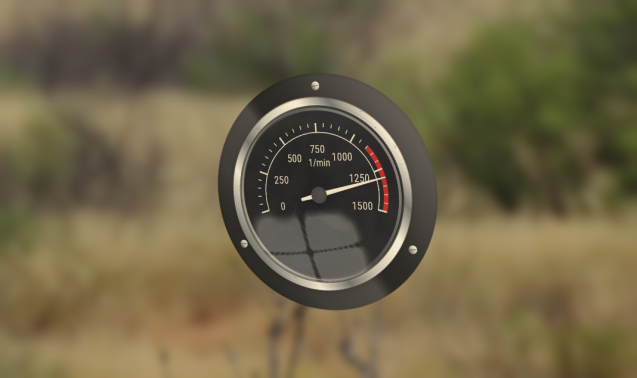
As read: 1300 rpm
